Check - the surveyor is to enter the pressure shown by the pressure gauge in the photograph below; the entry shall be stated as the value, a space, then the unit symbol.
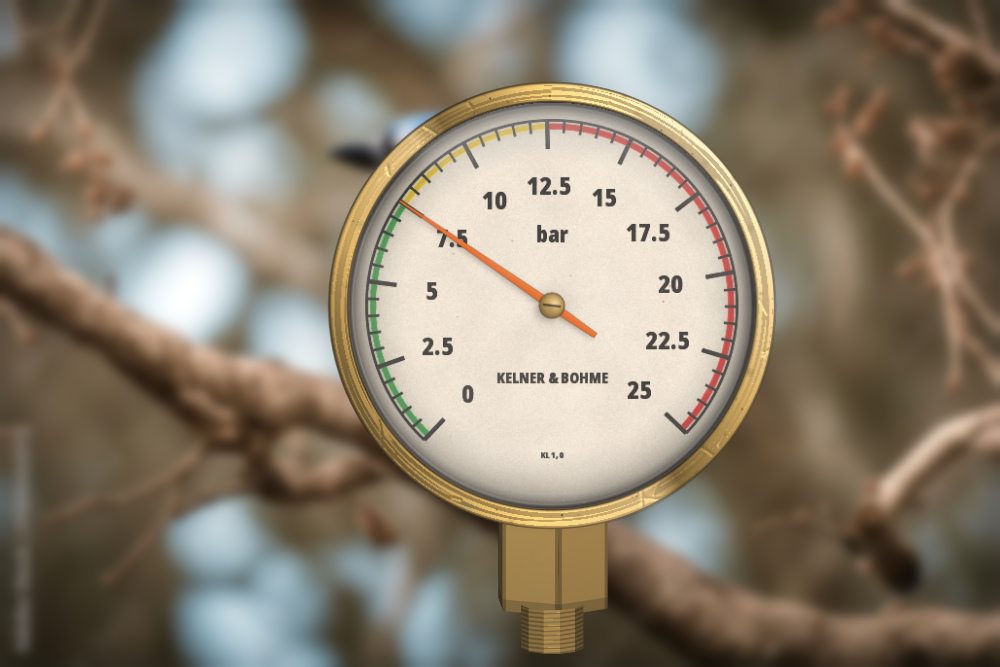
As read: 7.5 bar
